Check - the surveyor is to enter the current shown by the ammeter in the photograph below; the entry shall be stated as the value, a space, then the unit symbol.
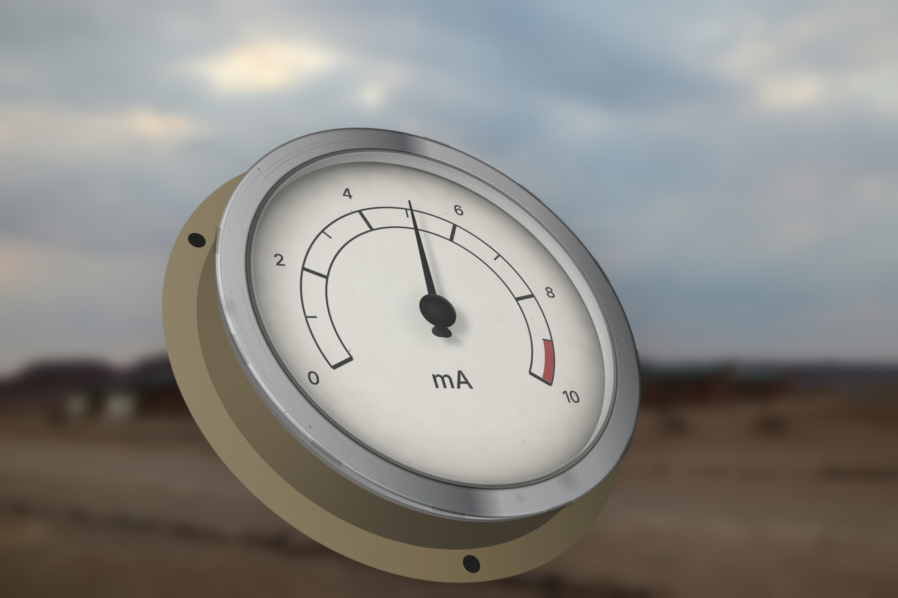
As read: 5 mA
